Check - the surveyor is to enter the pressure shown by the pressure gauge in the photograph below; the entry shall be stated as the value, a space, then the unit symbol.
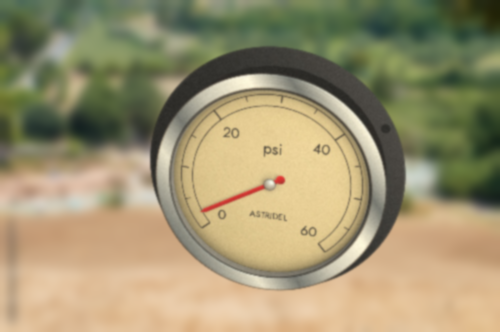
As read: 2.5 psi
